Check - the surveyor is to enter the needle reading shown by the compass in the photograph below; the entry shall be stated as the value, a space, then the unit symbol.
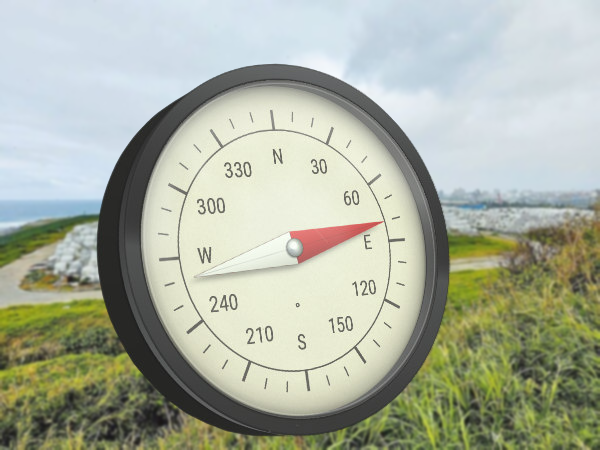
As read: 80 °
